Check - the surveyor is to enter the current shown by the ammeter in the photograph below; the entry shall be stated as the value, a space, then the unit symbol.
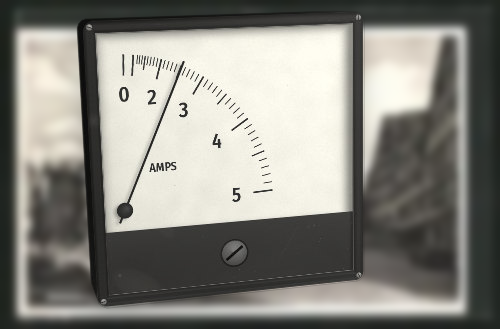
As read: 2.5 A
